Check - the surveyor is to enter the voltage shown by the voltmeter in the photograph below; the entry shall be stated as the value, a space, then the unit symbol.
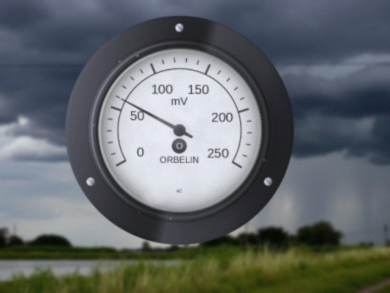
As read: 60 mV
